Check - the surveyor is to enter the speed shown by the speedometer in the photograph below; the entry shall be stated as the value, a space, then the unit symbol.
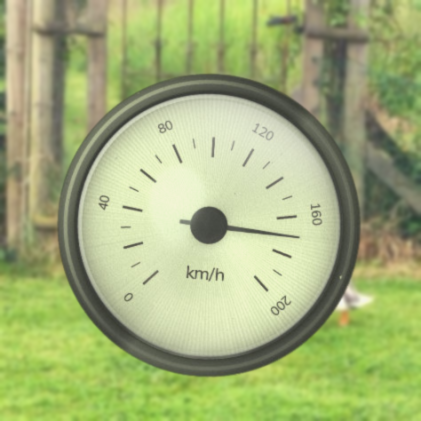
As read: 170 km/h
